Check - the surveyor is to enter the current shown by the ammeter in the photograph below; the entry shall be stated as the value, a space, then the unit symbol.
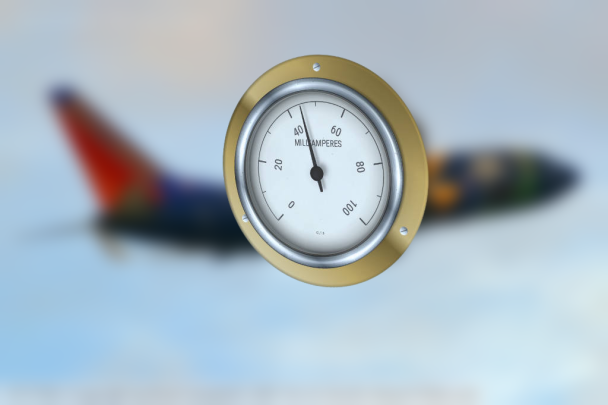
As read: 45 mA
